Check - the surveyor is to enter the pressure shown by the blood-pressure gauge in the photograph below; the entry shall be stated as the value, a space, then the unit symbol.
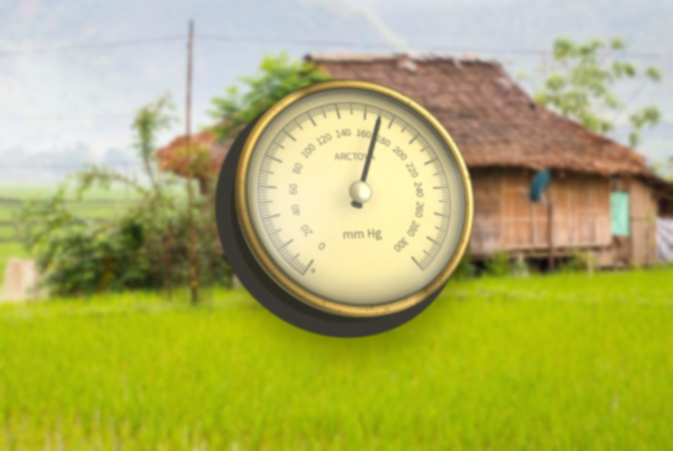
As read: 170 mmHg
